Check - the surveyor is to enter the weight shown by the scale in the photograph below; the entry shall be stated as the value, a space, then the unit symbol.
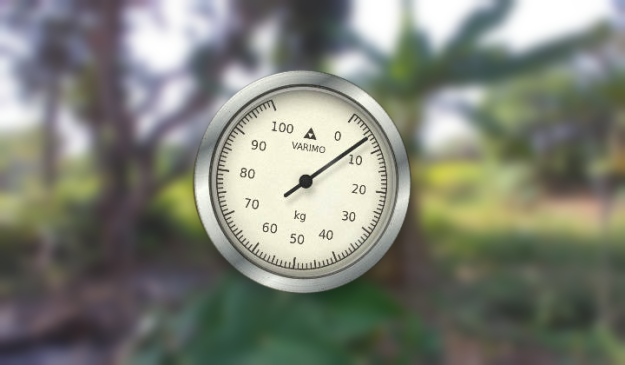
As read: 6 kg
